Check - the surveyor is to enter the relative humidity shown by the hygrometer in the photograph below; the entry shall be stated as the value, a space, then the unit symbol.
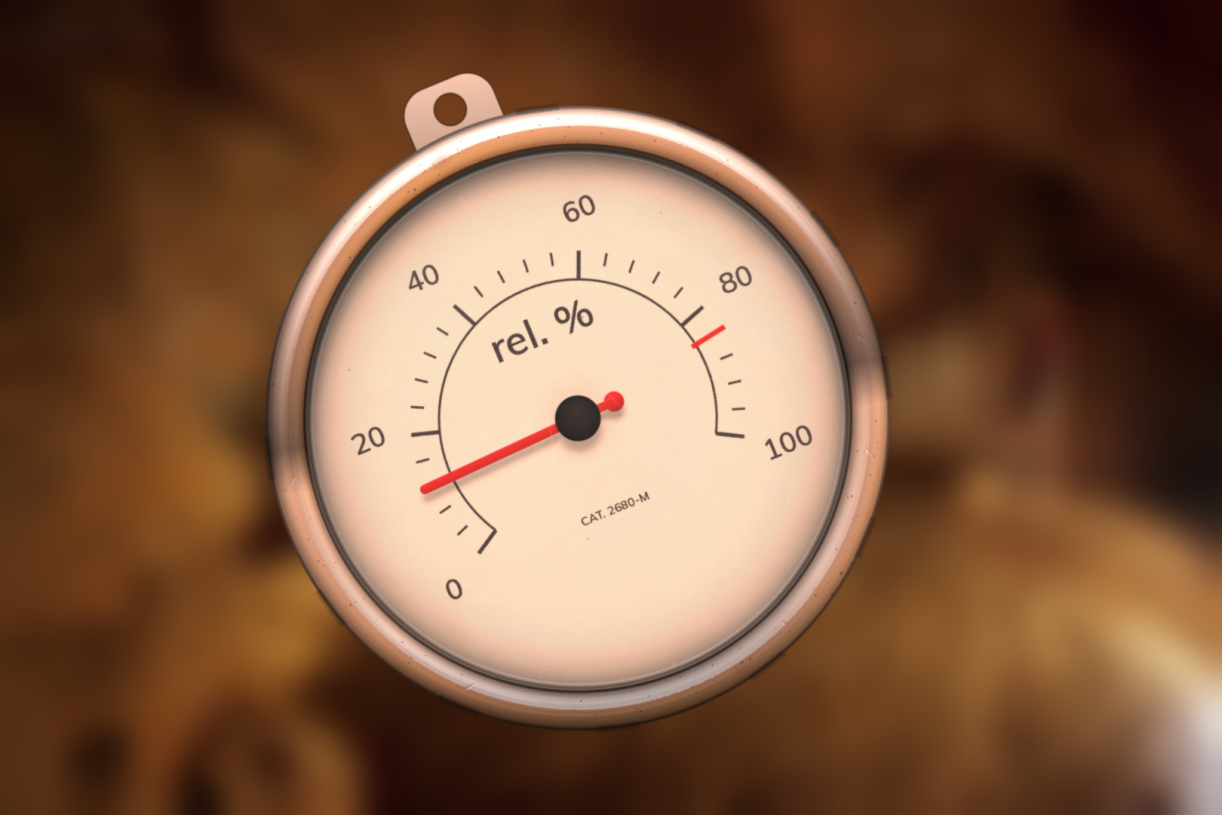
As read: 12 %
